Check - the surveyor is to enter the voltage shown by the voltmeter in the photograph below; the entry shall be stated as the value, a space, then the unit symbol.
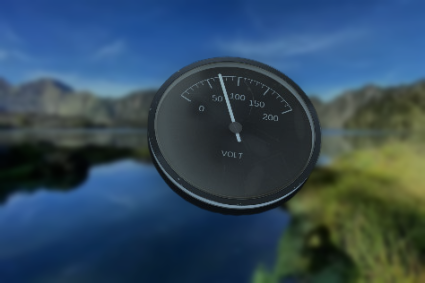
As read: 70 V
